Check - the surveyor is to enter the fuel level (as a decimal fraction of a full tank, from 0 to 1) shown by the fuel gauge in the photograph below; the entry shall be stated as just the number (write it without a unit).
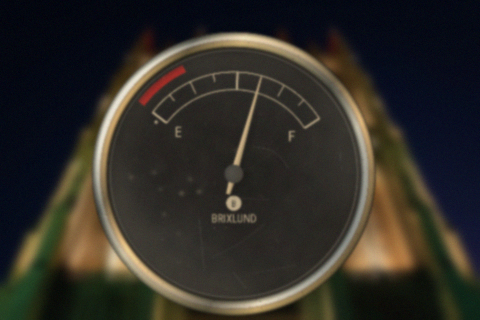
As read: 0.625
